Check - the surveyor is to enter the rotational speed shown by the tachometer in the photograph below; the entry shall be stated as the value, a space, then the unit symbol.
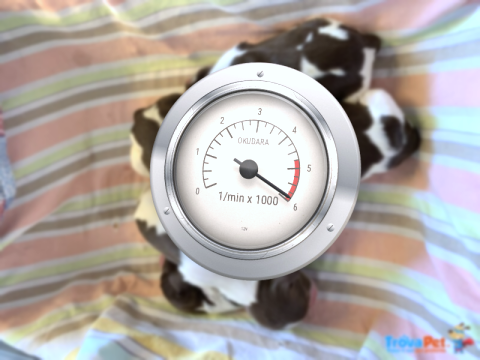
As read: 5875 rpm
